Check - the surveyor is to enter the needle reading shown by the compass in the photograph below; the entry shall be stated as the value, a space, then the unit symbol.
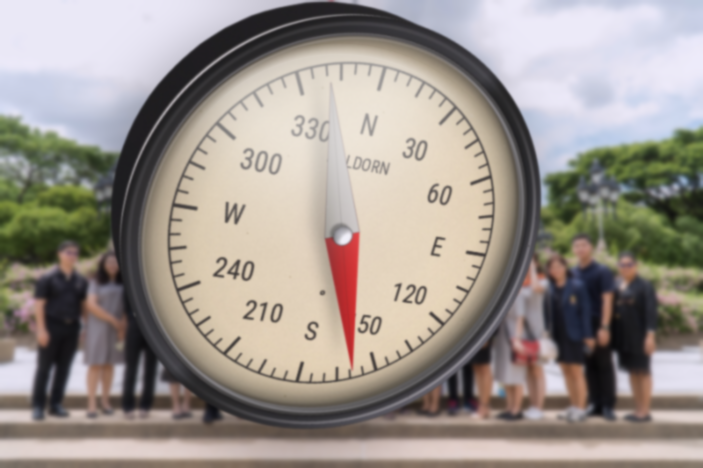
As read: 160 °
